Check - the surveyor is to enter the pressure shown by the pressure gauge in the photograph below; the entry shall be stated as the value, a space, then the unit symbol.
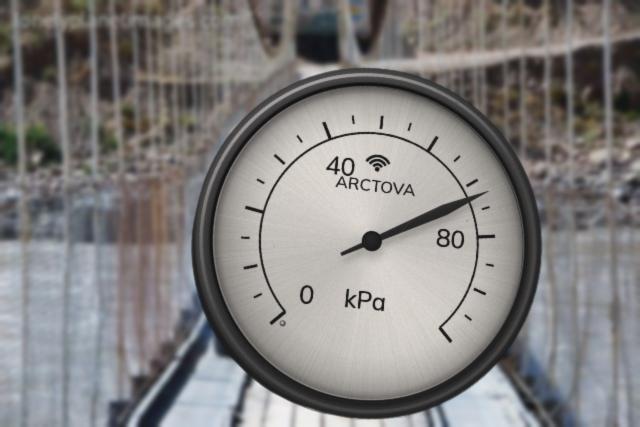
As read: 72.5 kPa
